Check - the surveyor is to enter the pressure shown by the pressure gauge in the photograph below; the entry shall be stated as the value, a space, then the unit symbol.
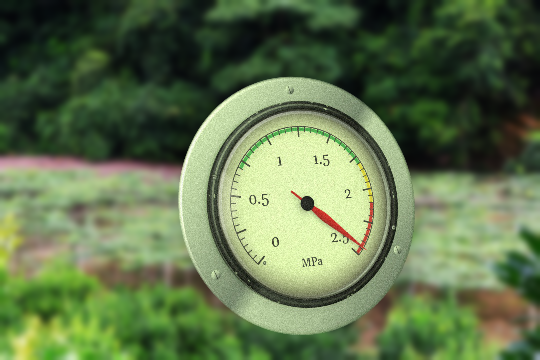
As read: 2.45 MPa
